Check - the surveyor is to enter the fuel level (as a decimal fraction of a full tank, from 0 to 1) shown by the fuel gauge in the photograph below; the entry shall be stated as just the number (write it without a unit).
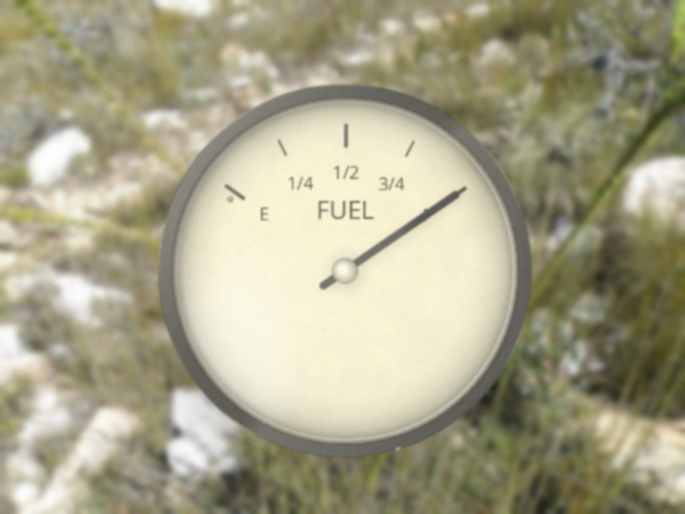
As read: 1
